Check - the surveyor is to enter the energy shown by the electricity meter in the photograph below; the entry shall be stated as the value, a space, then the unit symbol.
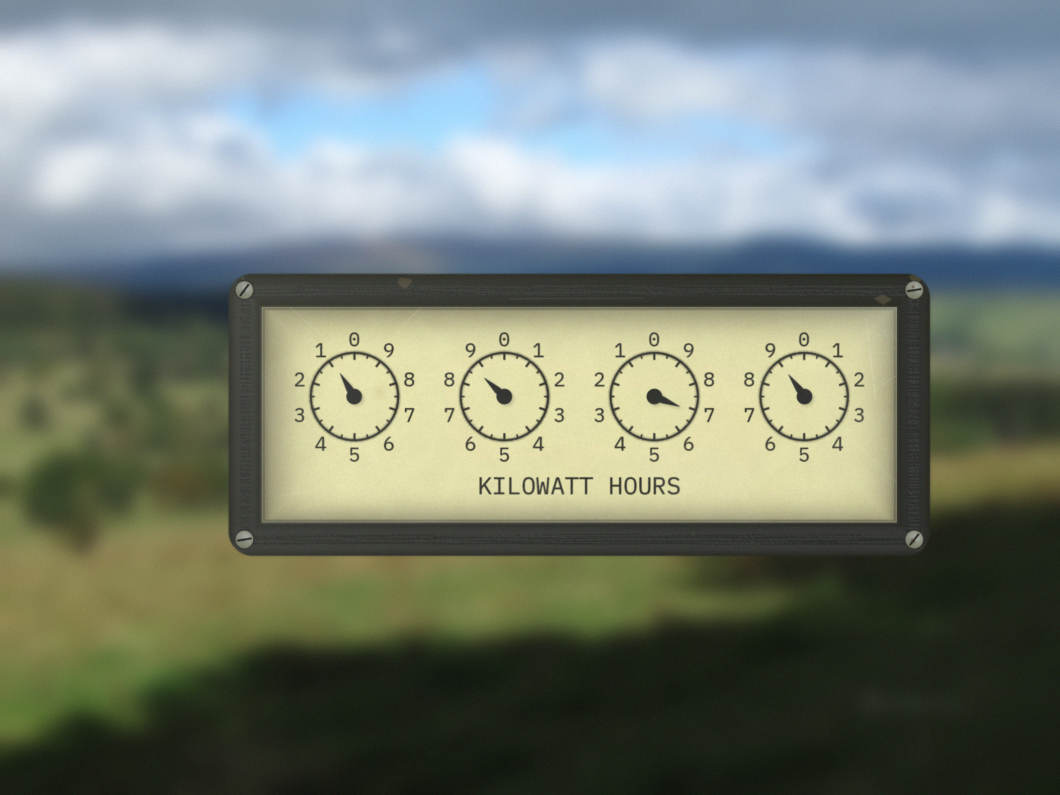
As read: 869 kWh
